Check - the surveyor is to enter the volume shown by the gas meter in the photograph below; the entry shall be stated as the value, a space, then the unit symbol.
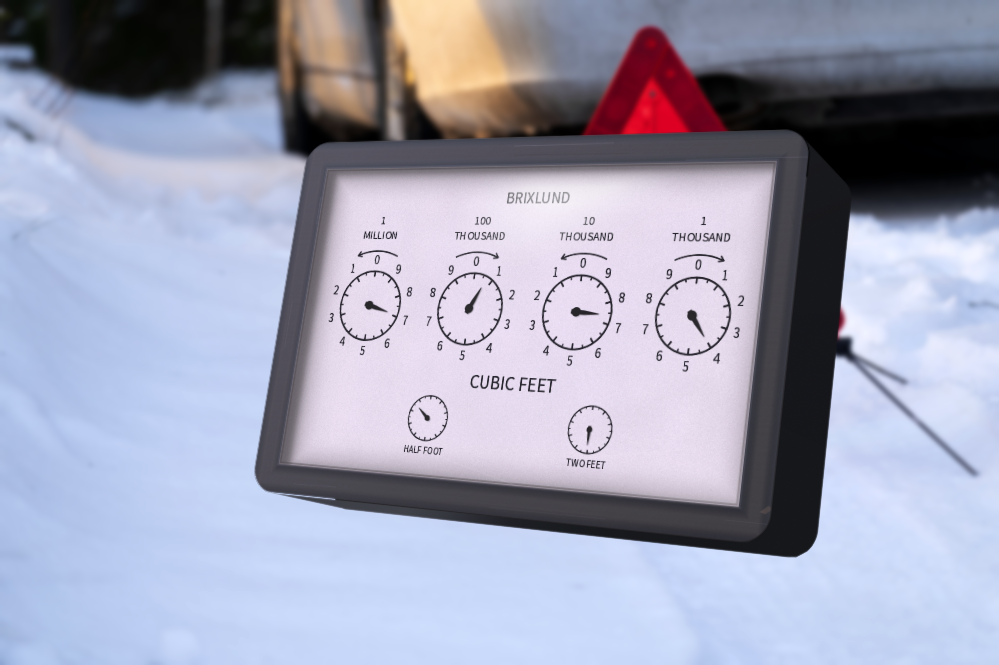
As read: 707400 ft³
